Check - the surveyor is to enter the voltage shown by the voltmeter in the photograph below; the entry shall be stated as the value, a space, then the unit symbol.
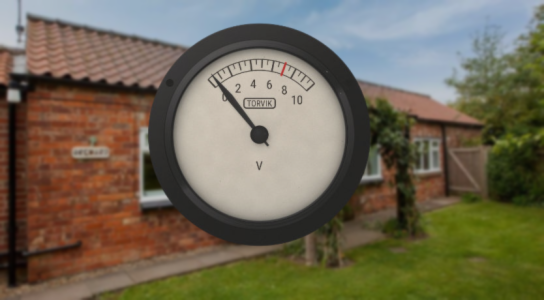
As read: 0.5 V
